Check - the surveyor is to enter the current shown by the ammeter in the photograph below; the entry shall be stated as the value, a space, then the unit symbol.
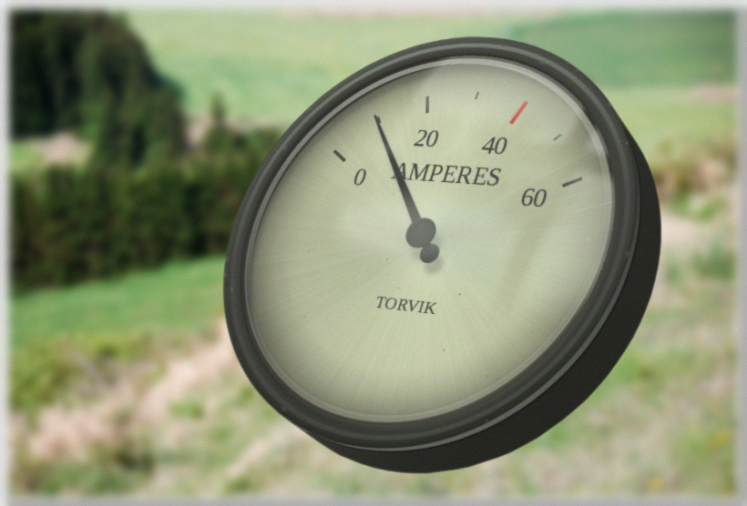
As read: 10 A
